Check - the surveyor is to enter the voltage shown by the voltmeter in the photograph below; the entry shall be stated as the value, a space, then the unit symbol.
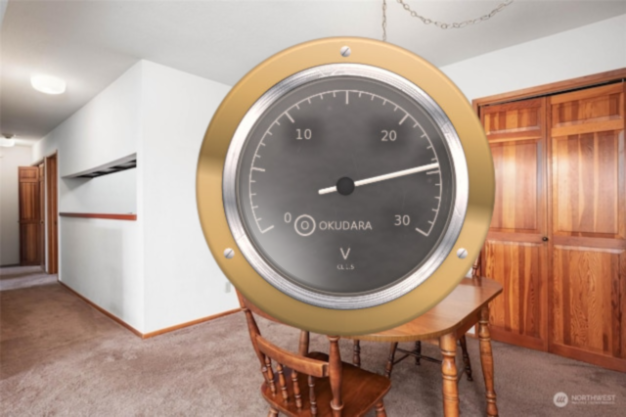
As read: 24.5 V
